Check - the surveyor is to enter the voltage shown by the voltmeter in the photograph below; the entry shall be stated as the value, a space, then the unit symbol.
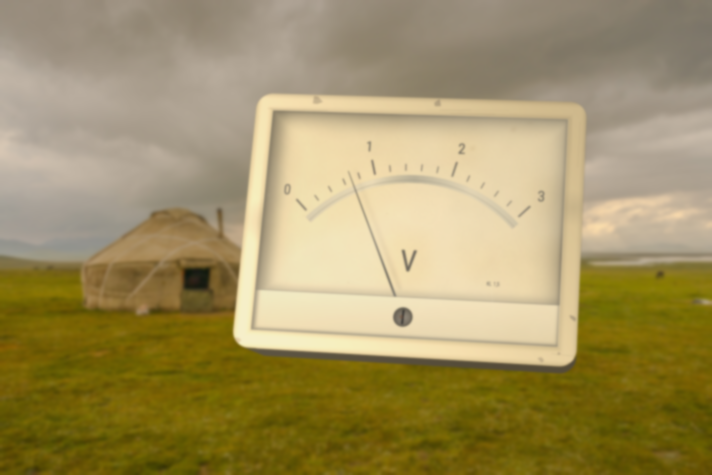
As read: 0.7 V
